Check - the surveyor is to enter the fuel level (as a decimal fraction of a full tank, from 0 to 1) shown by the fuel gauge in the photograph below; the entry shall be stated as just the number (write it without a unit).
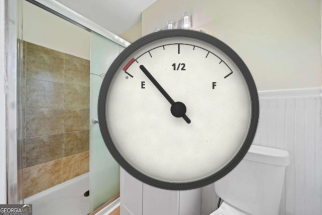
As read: 0.125
